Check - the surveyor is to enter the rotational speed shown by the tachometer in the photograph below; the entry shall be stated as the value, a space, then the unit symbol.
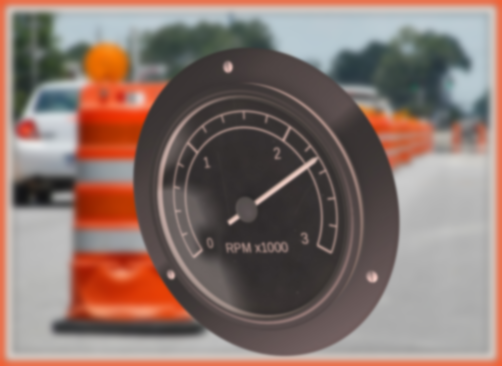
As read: 2300 rpm
